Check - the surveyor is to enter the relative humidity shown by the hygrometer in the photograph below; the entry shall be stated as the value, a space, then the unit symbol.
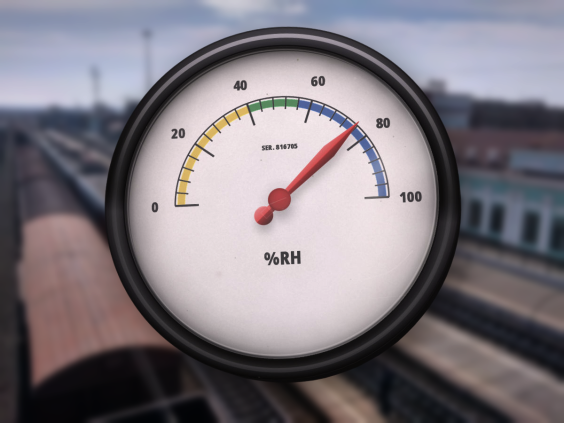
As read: 76 %
